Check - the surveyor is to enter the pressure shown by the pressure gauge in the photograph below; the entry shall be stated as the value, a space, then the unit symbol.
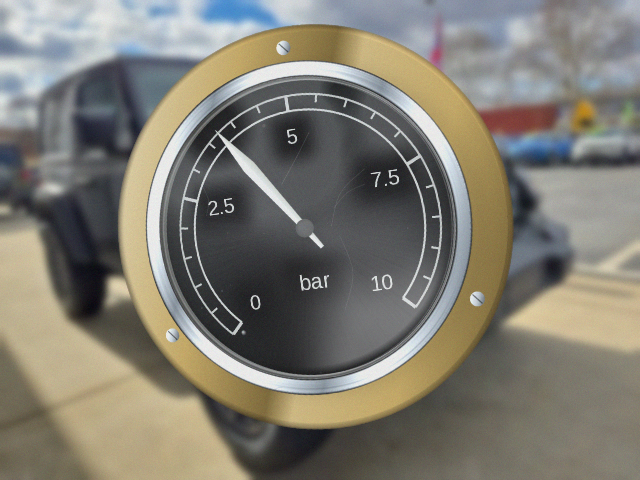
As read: 3.75 bar
